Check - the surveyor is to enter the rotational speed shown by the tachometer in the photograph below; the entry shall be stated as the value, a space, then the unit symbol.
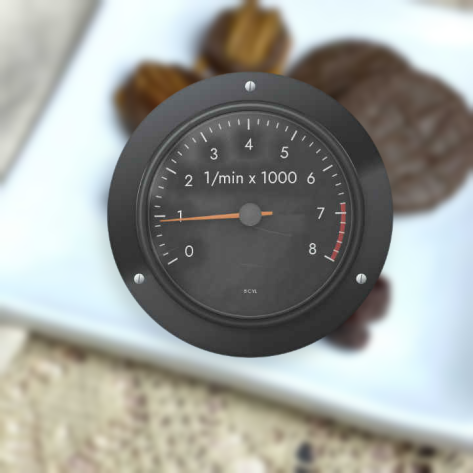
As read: 900 rpm
